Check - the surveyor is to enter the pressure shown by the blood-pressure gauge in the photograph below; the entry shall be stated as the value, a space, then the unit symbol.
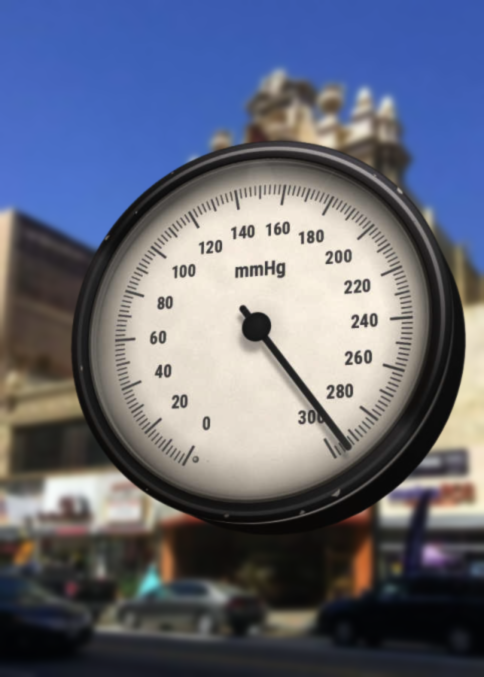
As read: 294 mmHg
